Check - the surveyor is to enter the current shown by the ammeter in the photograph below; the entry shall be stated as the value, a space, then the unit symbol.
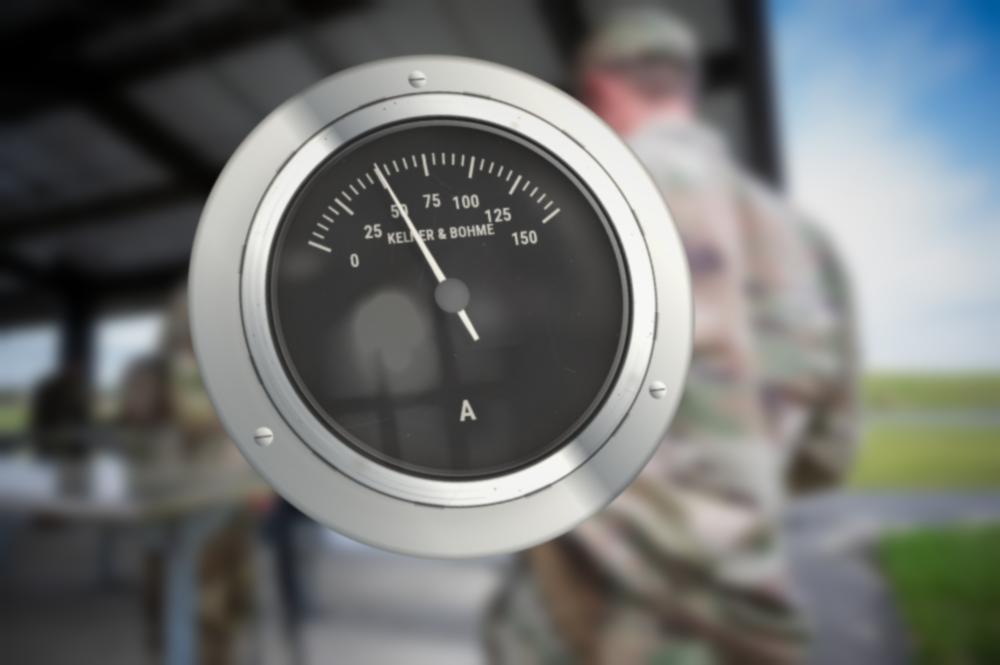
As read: 50 A
